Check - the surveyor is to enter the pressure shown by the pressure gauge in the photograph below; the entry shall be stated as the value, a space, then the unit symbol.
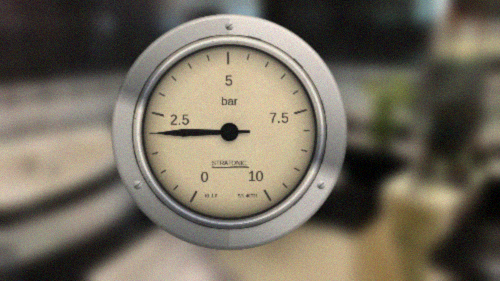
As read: 2 bar
